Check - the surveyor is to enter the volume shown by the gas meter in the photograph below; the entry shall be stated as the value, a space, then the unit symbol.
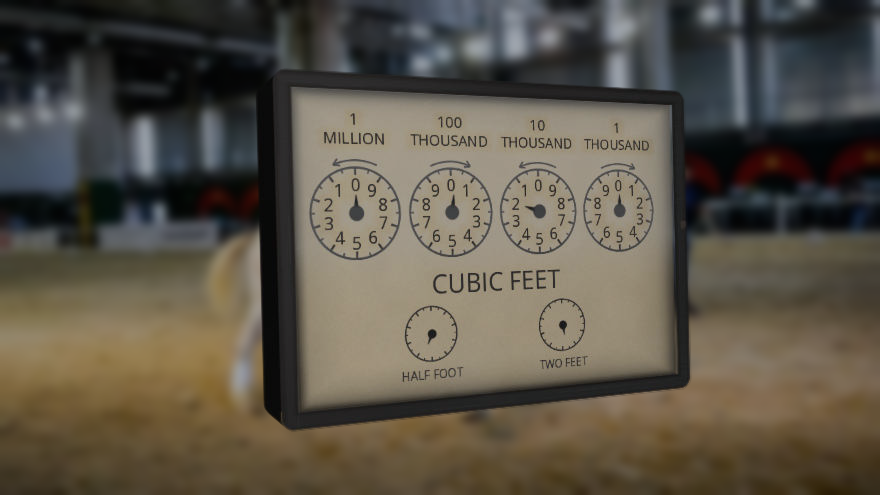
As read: 2000 ft³
